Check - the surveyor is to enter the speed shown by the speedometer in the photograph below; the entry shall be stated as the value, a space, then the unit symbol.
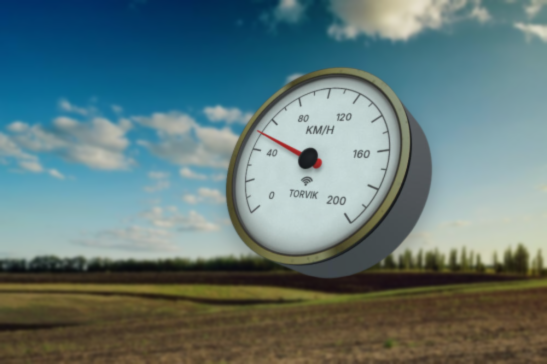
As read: 50 km/h
